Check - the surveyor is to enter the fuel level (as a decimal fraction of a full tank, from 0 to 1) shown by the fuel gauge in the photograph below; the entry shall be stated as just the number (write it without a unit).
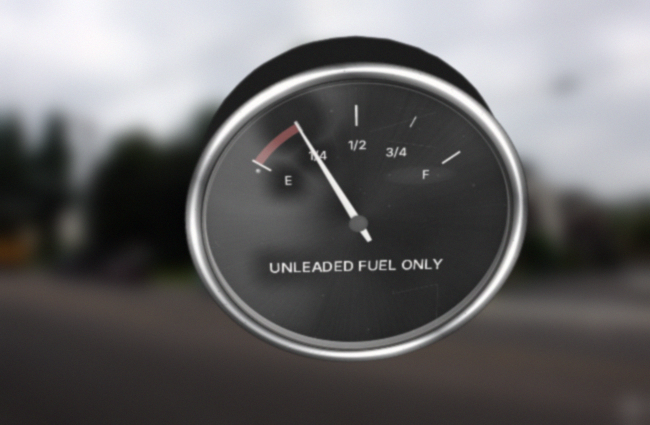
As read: 0.25
